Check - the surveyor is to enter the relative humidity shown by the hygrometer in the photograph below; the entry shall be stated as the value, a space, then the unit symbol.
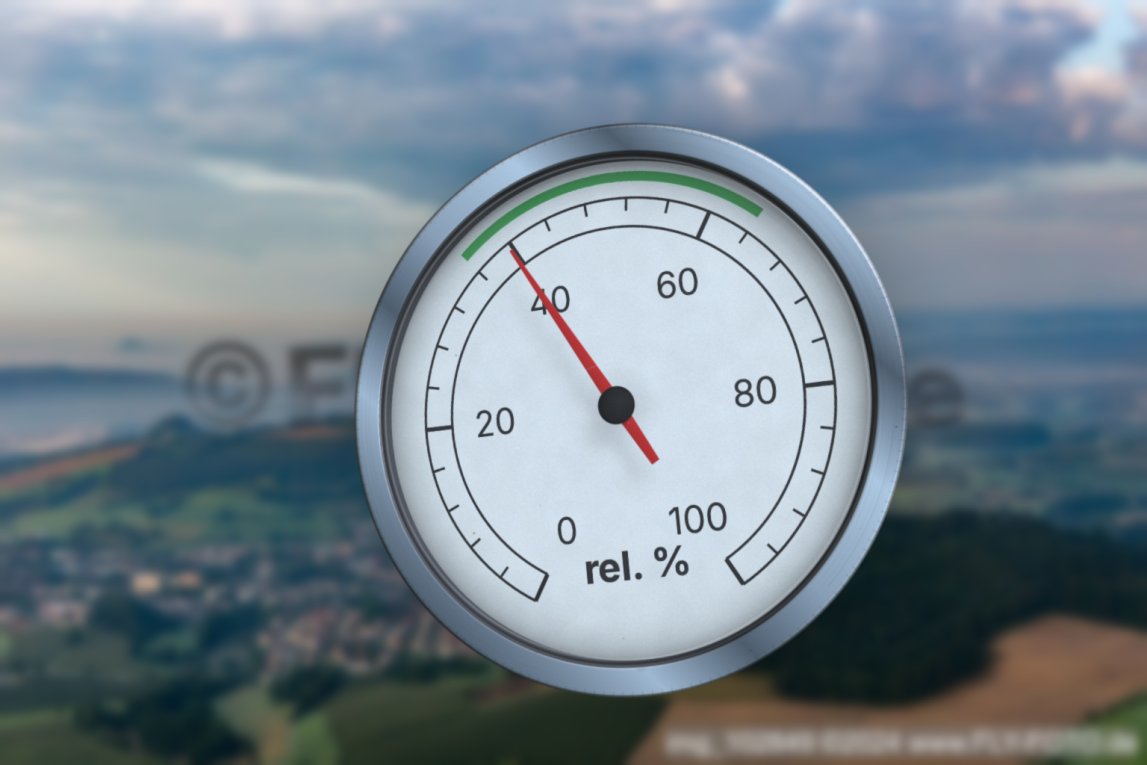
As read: 40 %
